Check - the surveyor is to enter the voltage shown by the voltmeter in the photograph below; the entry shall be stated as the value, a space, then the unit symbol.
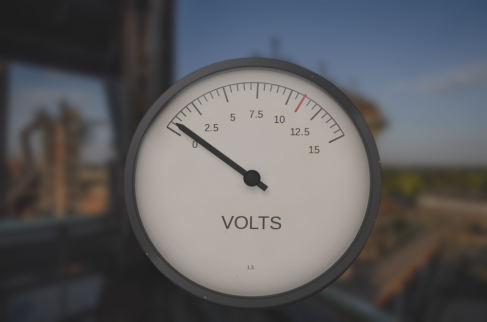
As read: 0.5 V
